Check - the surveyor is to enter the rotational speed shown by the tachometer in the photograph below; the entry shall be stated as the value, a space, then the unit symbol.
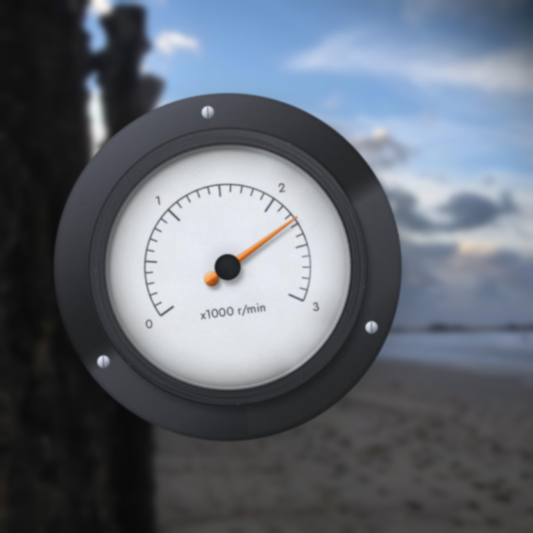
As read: 2250 rpm
